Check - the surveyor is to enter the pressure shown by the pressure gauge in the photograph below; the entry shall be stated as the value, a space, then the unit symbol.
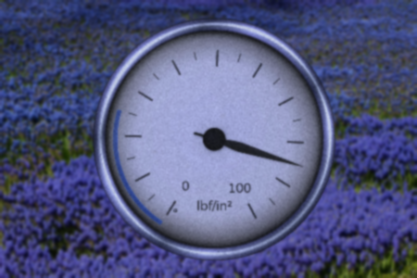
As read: 85 psi
